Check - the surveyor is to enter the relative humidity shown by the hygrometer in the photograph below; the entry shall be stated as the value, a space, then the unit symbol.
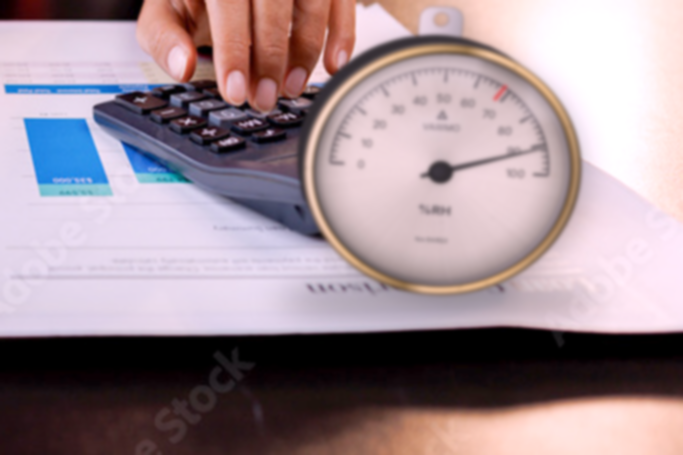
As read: 90 %
